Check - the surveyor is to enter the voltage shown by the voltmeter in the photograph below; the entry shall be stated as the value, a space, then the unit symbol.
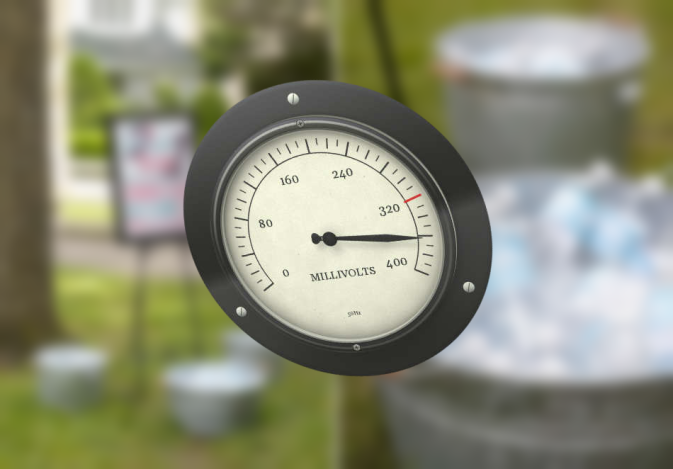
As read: 360 mV
